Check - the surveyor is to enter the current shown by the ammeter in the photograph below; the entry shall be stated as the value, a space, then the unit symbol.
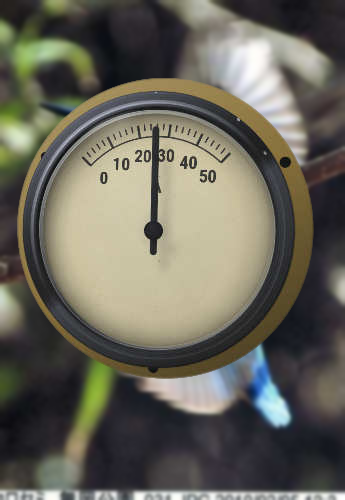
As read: 26 A
